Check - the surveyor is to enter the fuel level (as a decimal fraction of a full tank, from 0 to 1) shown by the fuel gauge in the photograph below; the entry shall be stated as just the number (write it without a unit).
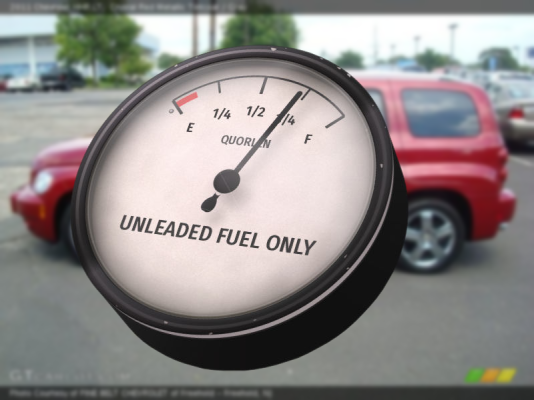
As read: 0.75
